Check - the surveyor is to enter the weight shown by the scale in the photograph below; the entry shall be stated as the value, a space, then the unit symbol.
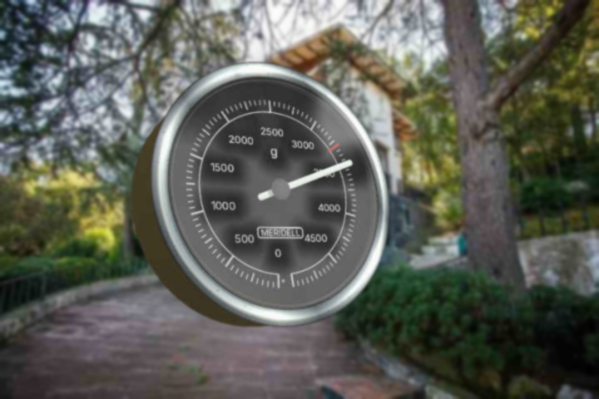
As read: 3500 g
